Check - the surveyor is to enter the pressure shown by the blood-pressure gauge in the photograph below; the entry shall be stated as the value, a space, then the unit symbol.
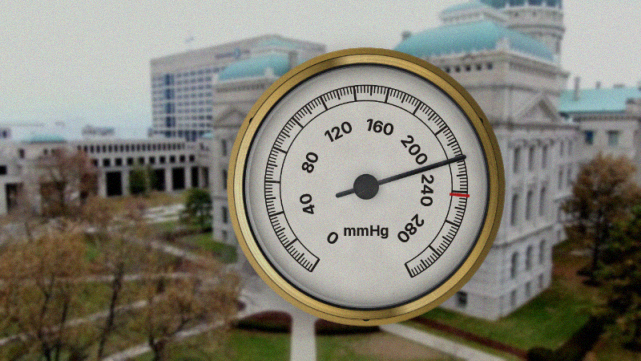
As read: 220 mmHg
